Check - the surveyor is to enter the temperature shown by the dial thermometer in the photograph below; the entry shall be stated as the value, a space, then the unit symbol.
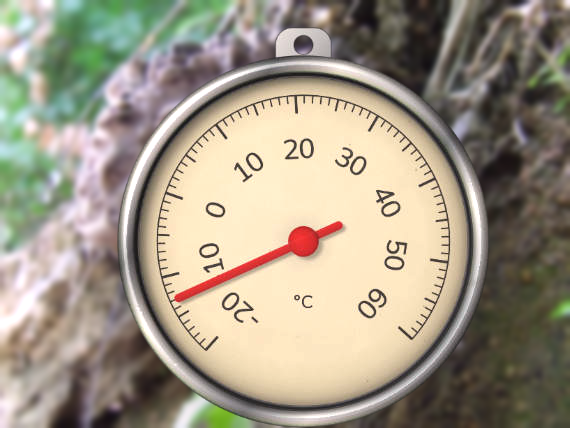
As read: -13 °C
